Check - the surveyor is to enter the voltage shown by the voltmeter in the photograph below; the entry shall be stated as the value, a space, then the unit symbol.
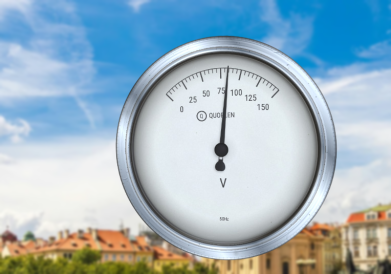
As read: 85 V
